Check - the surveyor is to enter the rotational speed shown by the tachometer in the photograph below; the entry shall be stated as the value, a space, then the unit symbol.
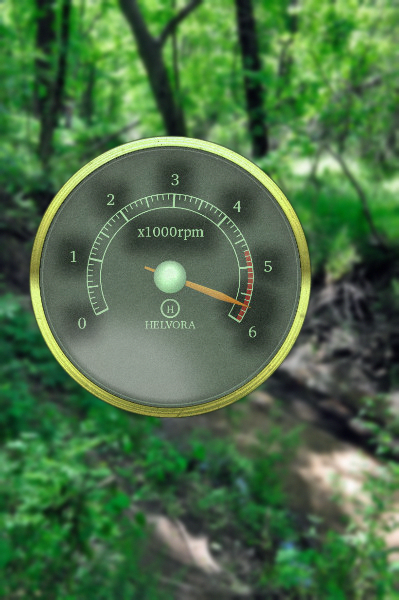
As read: 5700 rpm
